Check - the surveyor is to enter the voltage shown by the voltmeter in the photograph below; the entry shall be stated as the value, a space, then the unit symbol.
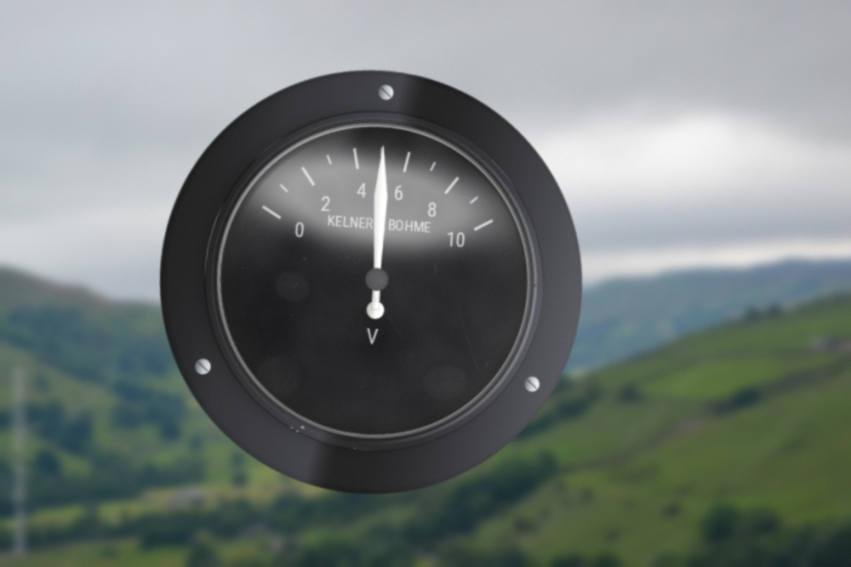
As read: 5 V
